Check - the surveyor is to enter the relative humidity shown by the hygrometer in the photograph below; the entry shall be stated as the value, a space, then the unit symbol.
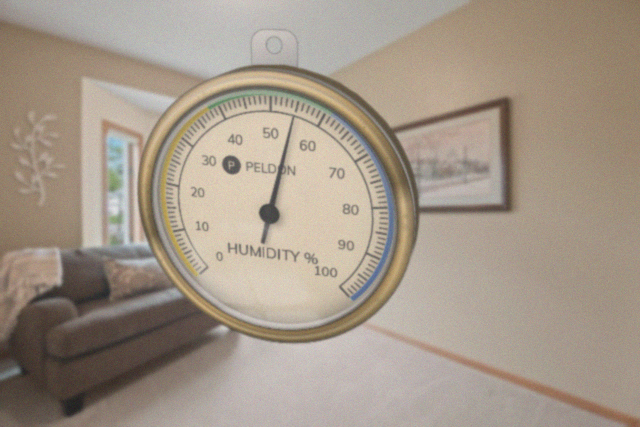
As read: 55 %
